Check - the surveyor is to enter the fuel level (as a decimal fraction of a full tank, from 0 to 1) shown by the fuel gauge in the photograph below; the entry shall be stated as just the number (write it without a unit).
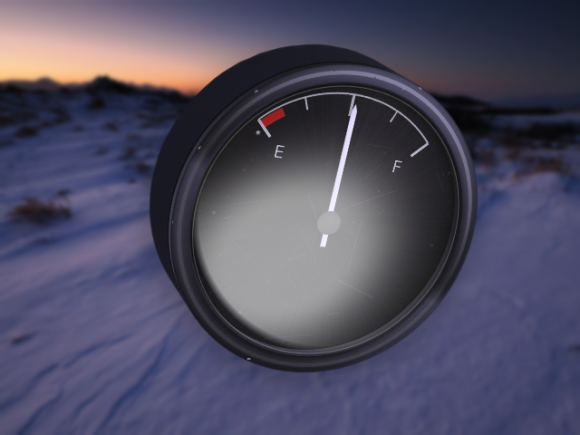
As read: 0.5
